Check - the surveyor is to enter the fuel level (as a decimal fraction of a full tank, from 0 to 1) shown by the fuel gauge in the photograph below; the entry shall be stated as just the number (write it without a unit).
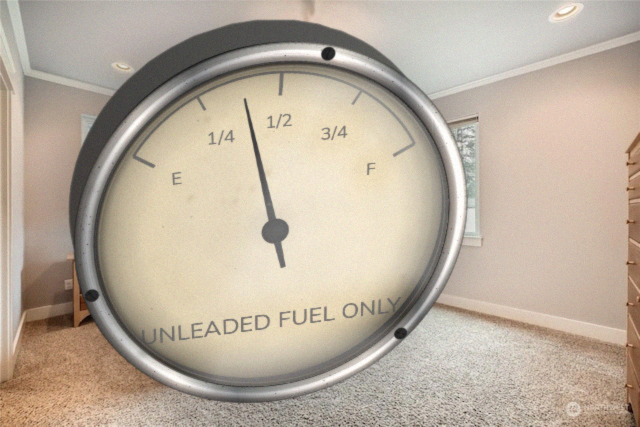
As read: 0.375
